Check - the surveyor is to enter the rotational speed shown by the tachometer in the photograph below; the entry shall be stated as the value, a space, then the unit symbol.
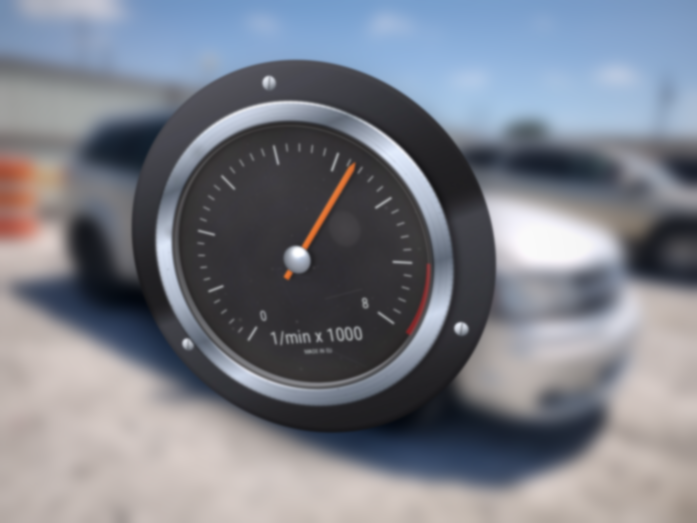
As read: 5300 rpm
